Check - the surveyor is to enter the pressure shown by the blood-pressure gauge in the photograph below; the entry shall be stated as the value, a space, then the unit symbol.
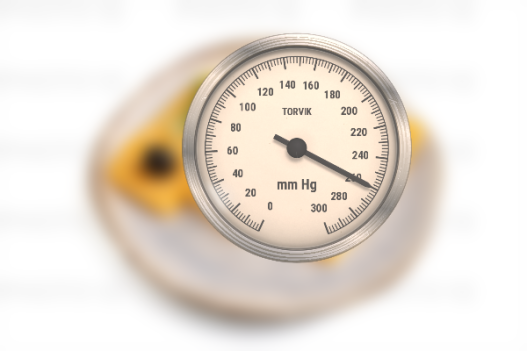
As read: 260 mmHg
